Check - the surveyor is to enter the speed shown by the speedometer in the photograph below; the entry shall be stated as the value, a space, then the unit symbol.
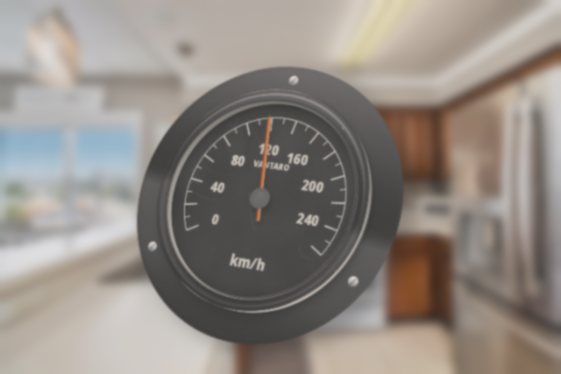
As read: 120 km/h
